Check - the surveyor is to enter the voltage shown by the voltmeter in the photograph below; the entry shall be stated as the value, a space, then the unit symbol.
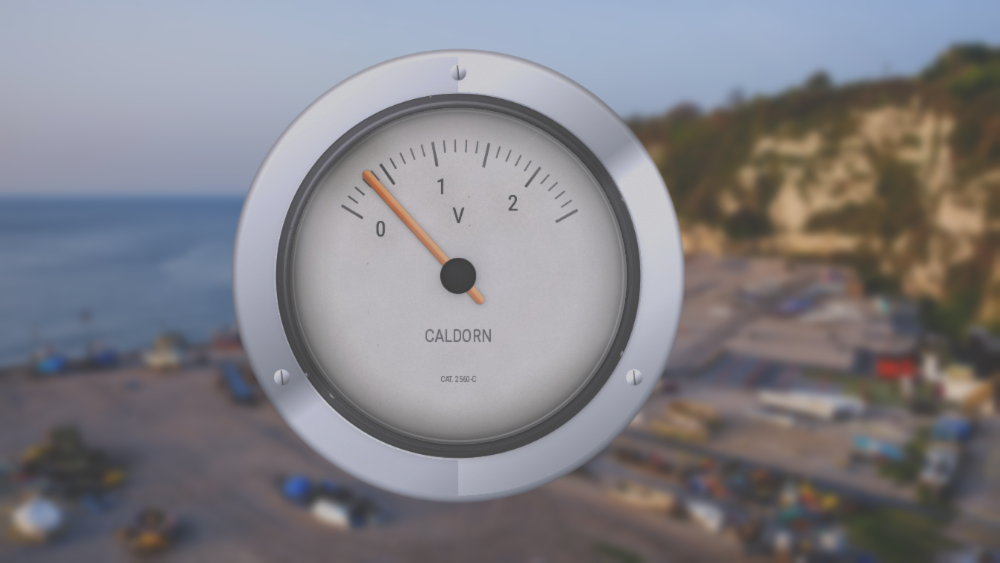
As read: 0.35 V
